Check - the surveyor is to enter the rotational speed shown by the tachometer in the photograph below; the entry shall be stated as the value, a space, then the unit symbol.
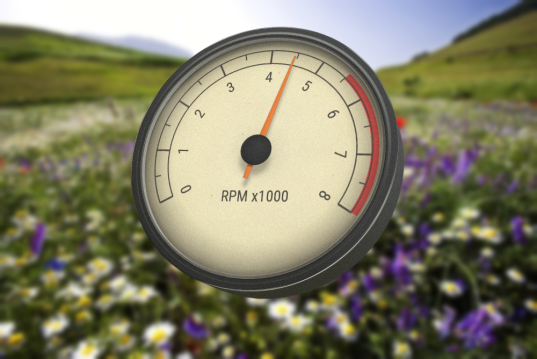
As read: 4500 rpm
